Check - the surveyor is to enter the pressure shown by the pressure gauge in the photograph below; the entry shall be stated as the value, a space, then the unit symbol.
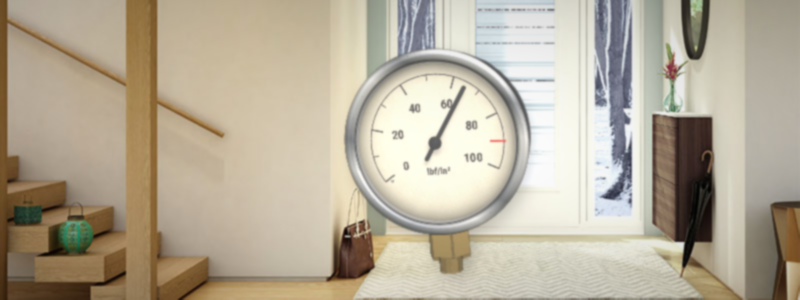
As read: 65 psi
